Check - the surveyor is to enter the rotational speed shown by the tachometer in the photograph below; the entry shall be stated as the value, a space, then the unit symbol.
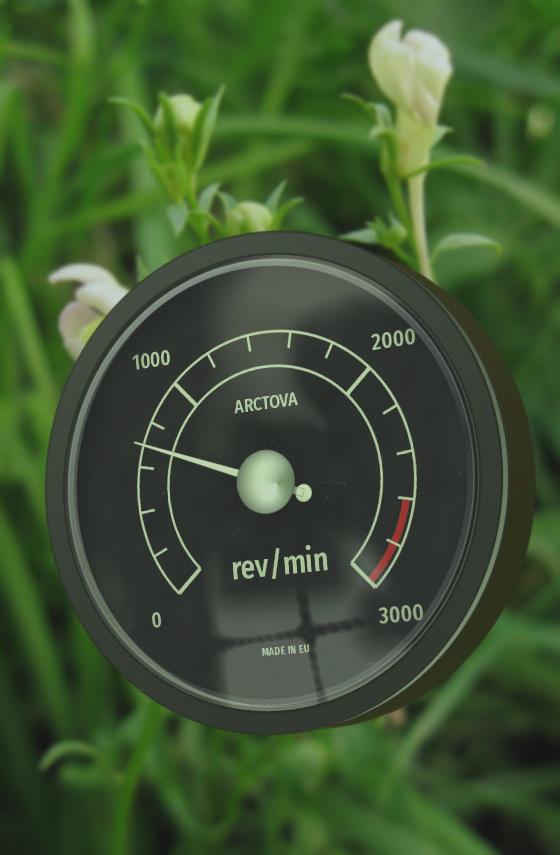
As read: 700 rpm
